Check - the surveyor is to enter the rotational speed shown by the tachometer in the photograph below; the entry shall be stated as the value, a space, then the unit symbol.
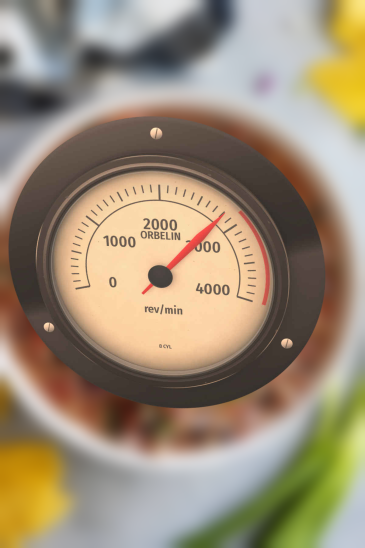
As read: 2800 rpm
